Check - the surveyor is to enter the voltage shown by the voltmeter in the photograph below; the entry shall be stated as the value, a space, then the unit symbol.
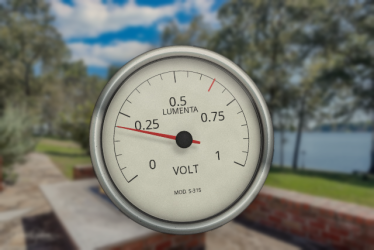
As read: 0.2 V
